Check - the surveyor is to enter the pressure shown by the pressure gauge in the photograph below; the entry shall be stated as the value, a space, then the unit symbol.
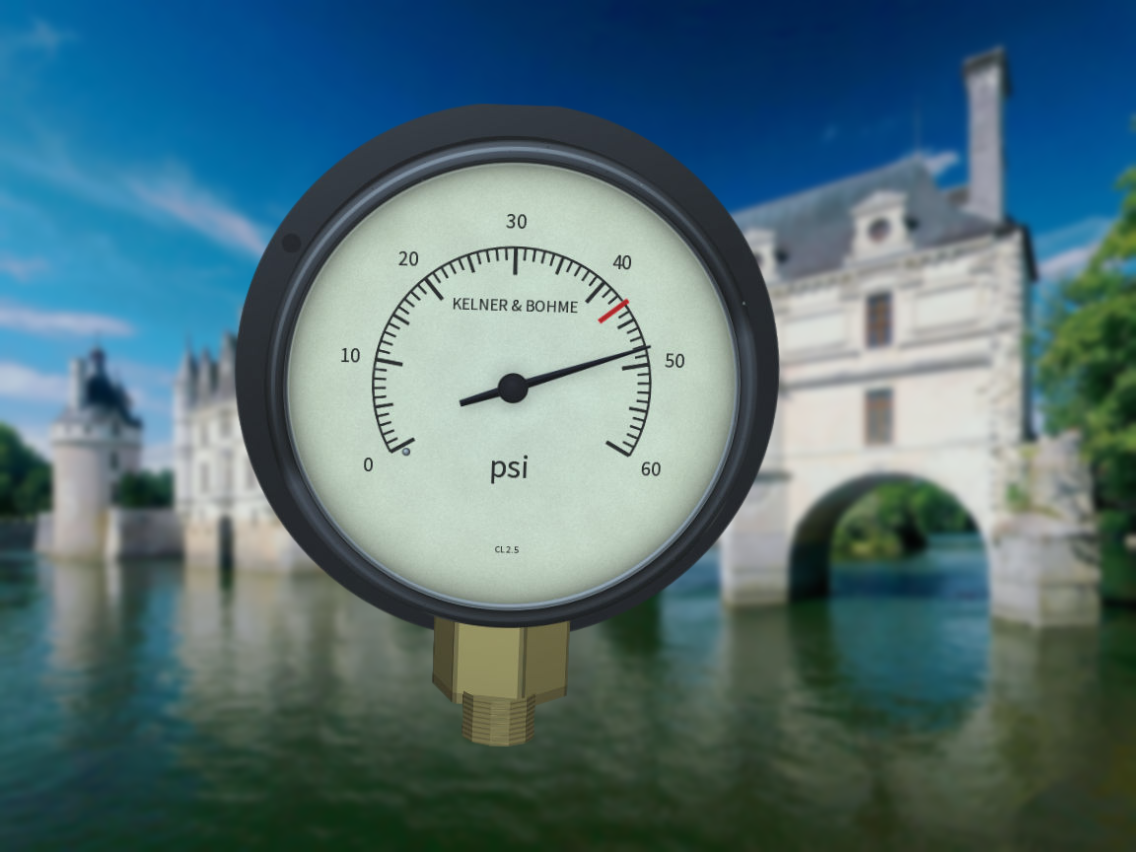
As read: 48 psi
